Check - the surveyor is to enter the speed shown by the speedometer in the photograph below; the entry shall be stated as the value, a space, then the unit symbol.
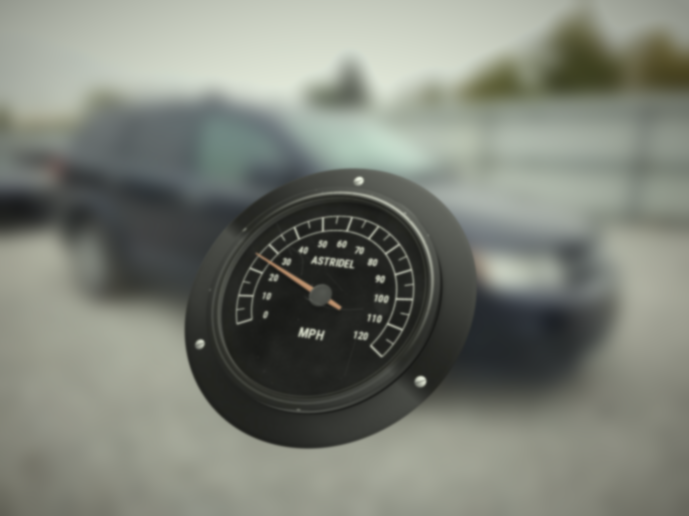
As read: 25 mph
